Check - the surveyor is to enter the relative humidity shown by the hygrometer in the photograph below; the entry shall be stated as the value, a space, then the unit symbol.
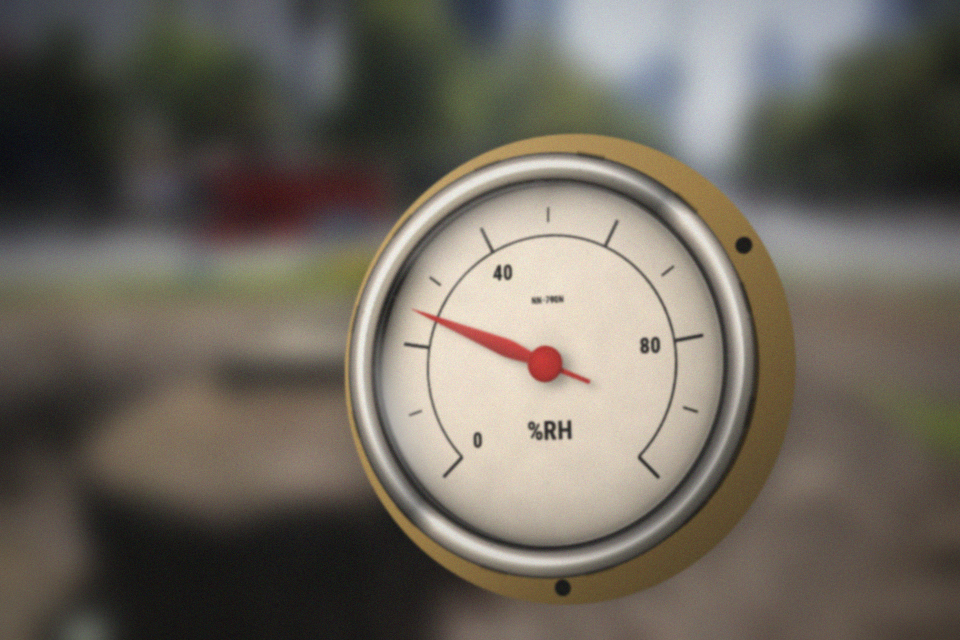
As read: 25 %
